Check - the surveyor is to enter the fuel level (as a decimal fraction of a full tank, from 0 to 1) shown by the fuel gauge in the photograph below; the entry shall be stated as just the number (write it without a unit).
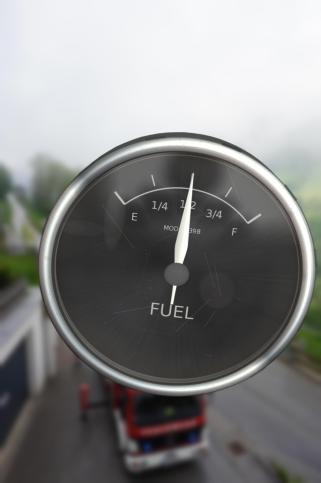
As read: 0.5
